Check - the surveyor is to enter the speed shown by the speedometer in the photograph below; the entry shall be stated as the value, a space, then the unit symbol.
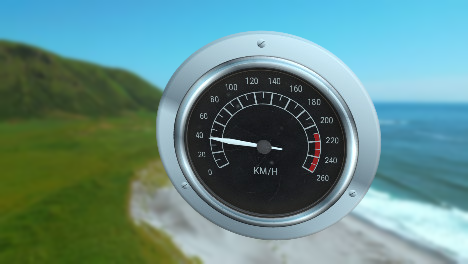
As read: 40 km/h
